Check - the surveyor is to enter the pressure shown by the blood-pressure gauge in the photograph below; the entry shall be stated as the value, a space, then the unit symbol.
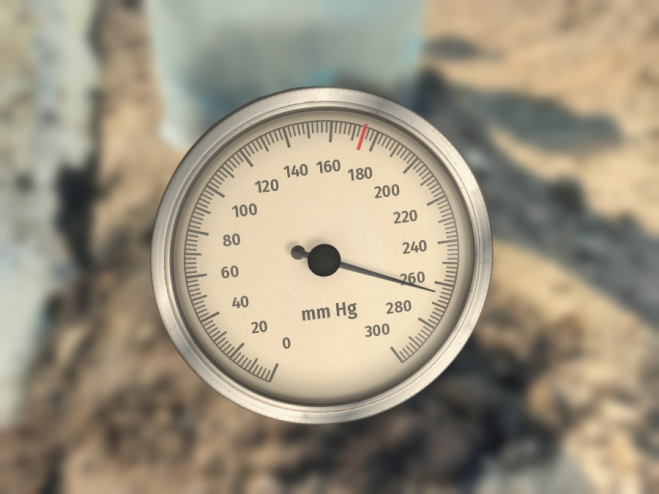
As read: 264 mmHg
